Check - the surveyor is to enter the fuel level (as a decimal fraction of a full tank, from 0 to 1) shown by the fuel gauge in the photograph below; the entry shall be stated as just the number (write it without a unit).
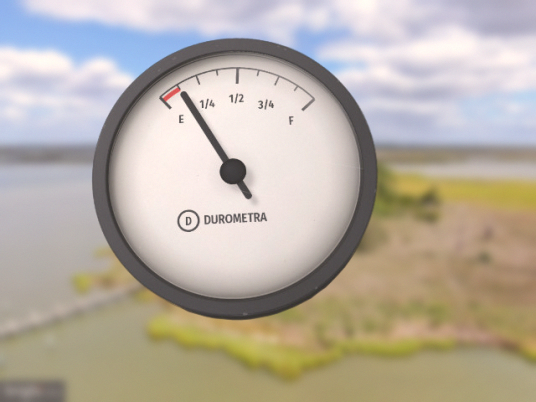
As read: 0.125
